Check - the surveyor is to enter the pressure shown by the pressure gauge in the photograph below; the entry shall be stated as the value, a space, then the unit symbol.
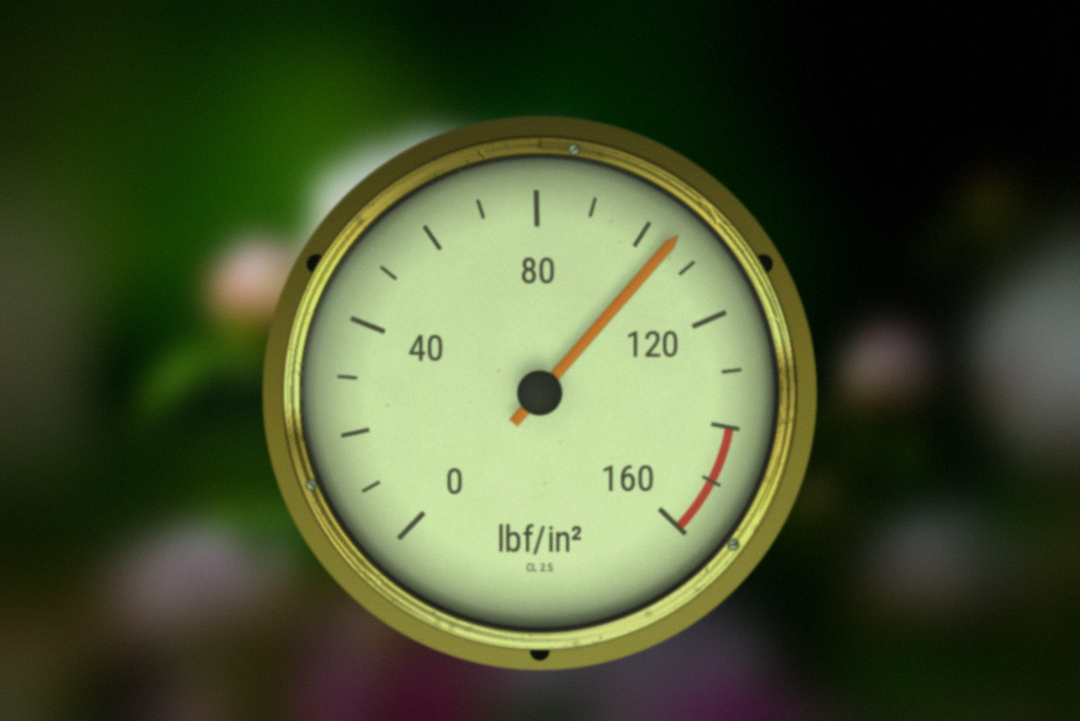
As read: 105 psi
